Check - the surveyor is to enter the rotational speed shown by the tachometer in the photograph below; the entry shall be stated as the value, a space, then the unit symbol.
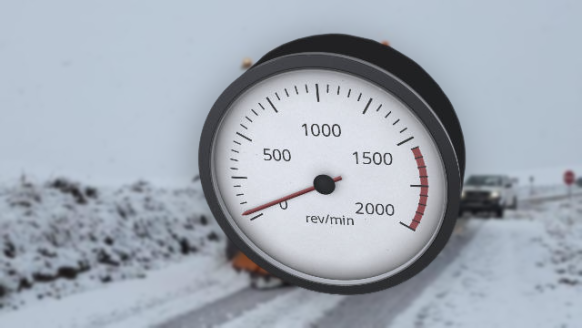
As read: 50 rpm
